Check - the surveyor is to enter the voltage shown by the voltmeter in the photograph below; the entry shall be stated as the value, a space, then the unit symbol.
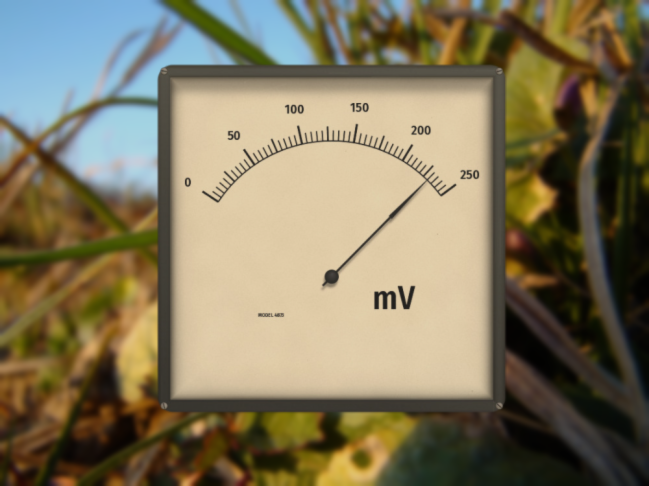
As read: 230 mV
